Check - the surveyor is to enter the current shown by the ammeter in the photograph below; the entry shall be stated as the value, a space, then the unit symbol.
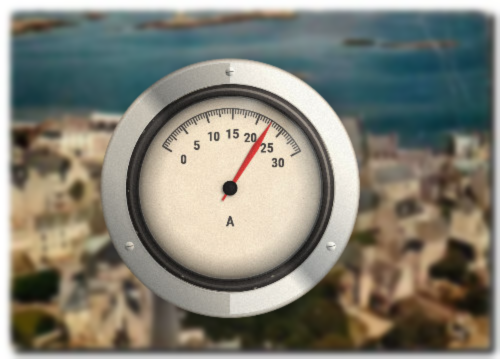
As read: 22.5 A
